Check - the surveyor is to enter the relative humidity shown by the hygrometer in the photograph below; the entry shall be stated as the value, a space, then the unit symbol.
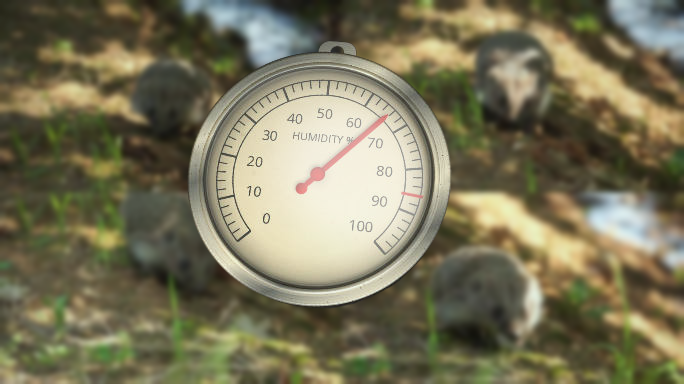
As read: 66 %
